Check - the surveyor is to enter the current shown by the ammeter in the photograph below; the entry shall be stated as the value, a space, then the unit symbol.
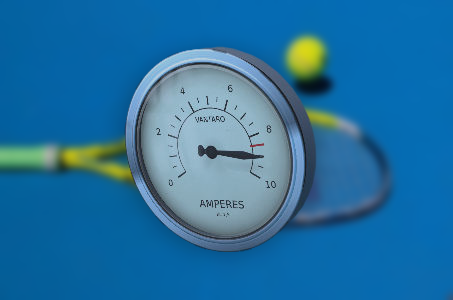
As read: 9 A
